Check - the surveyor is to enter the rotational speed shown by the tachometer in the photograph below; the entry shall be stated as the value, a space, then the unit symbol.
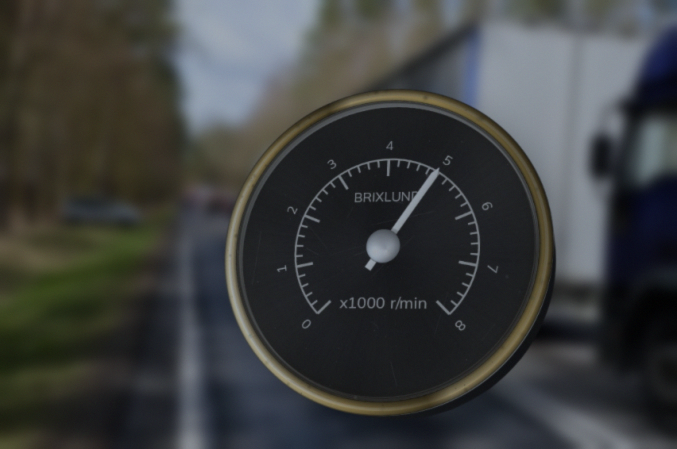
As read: 5000 rpm
